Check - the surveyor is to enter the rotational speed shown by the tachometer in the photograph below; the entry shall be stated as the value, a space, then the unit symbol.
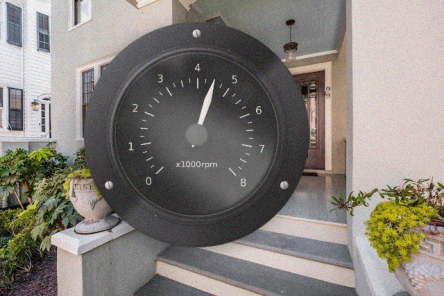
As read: 4500 rpm
